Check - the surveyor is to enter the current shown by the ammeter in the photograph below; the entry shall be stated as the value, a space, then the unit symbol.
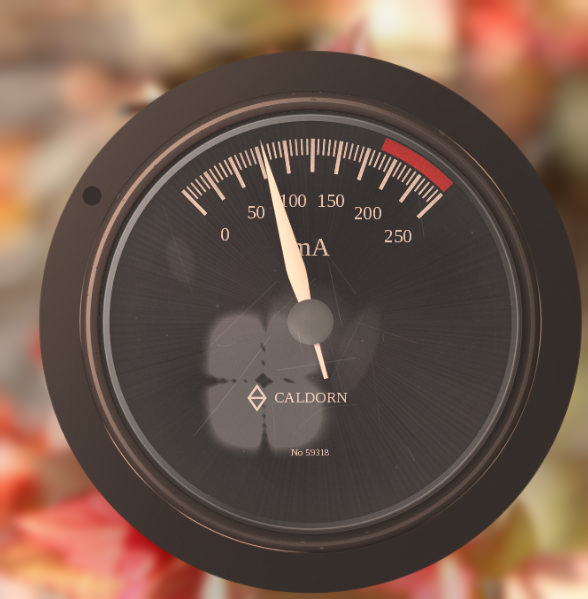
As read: 80 mA
